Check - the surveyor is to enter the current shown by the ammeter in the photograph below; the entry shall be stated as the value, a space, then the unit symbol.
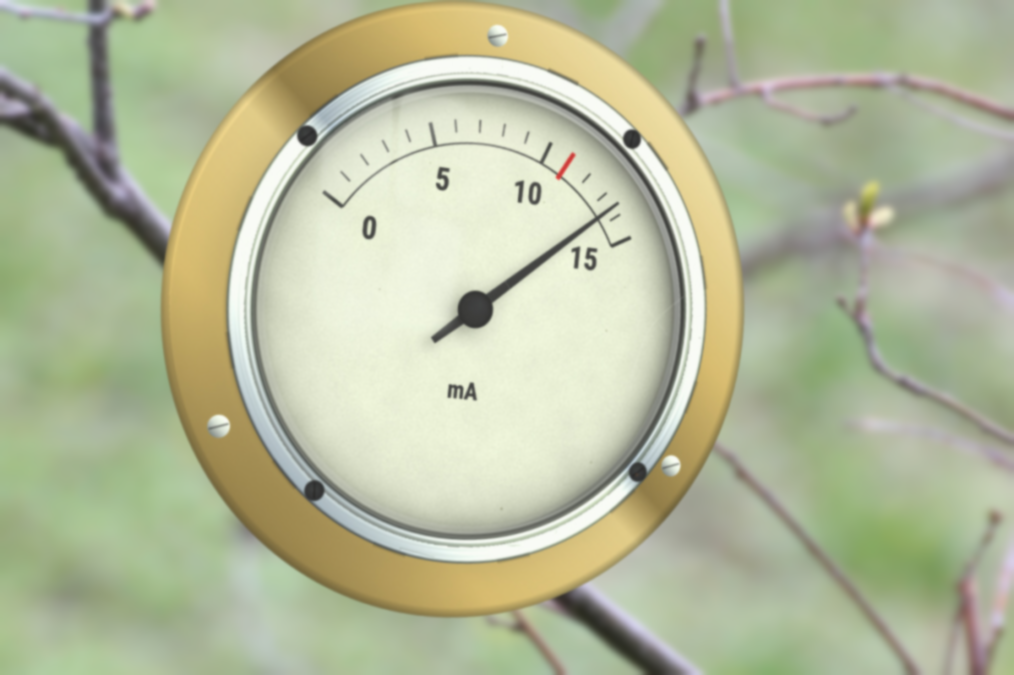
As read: 13.5 mA
